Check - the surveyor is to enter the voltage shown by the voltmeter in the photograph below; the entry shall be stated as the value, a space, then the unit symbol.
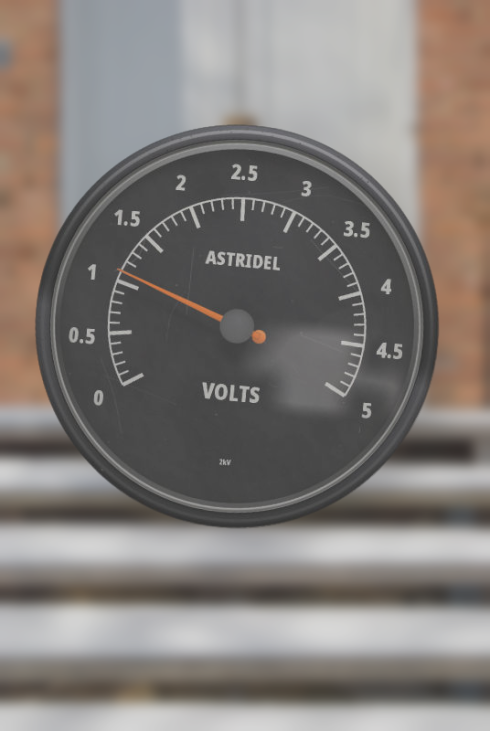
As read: 1.1 V
